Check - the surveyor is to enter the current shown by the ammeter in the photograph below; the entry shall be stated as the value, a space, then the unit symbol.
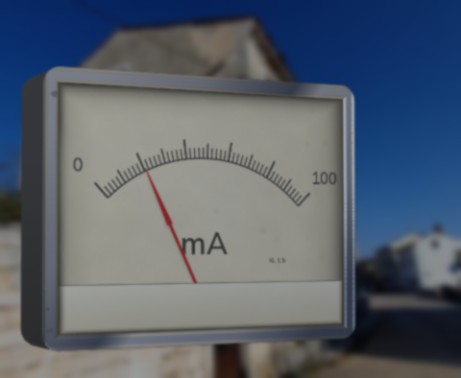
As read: 20 mA
